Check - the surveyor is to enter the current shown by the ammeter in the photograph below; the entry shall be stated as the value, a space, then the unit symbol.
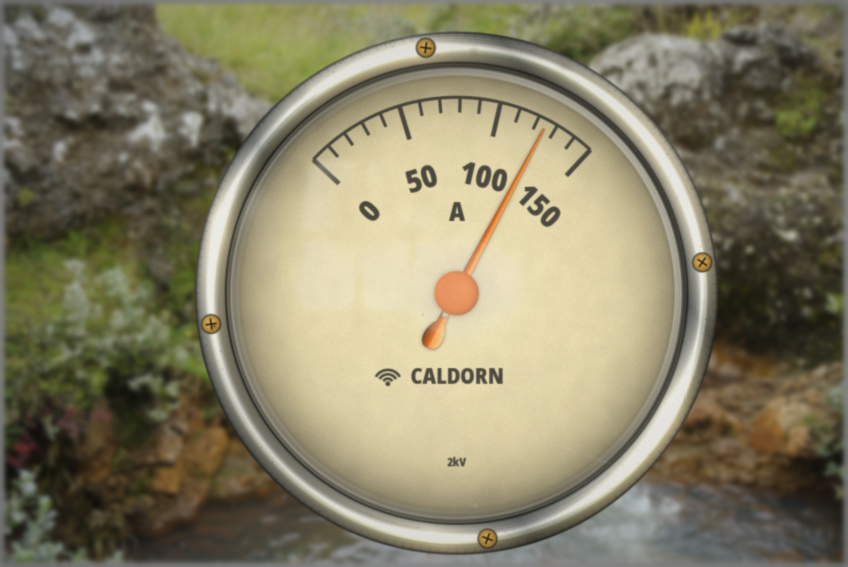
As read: 125 A
